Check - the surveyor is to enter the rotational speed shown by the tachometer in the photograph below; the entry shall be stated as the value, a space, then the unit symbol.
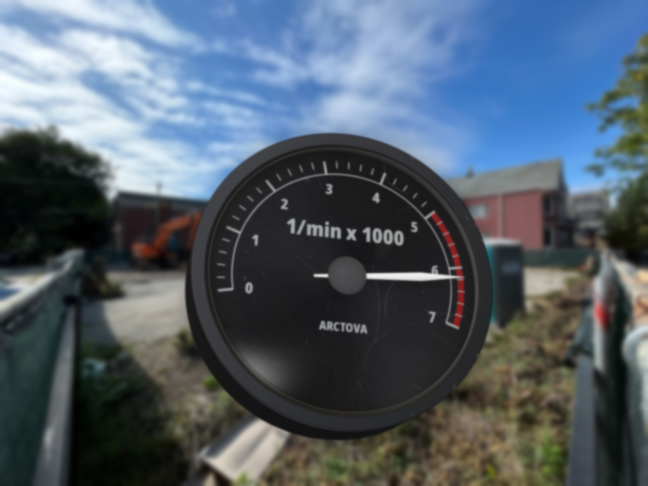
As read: 6200 rpm
